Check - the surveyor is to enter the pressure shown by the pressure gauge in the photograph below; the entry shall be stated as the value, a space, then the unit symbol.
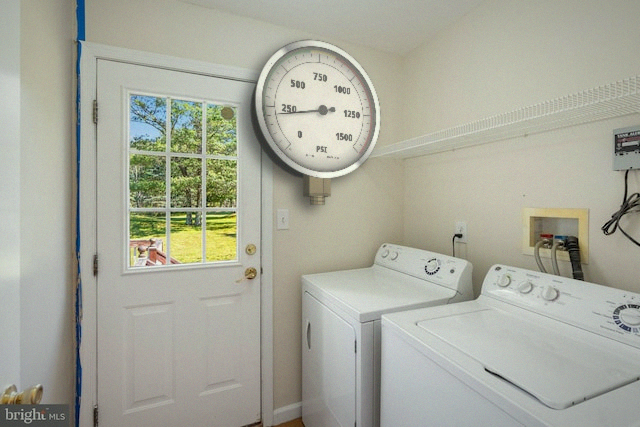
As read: 200 psi
